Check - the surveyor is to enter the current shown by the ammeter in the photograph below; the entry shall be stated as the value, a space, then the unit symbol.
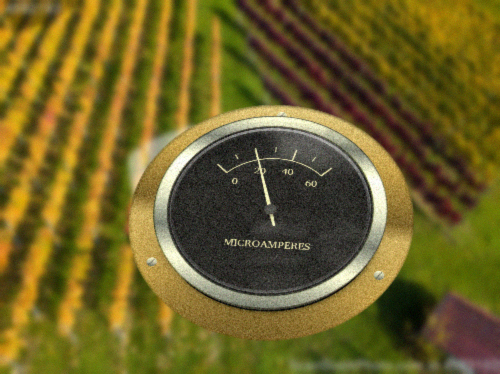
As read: 20 µA
